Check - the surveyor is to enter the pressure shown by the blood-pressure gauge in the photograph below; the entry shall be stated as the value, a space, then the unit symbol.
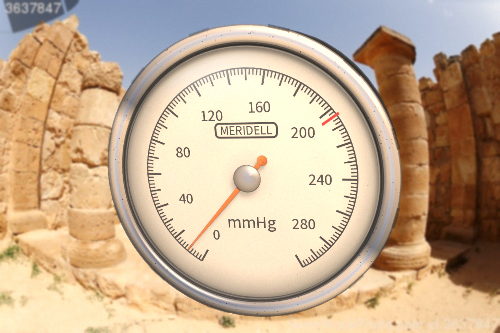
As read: 10 mmHg
